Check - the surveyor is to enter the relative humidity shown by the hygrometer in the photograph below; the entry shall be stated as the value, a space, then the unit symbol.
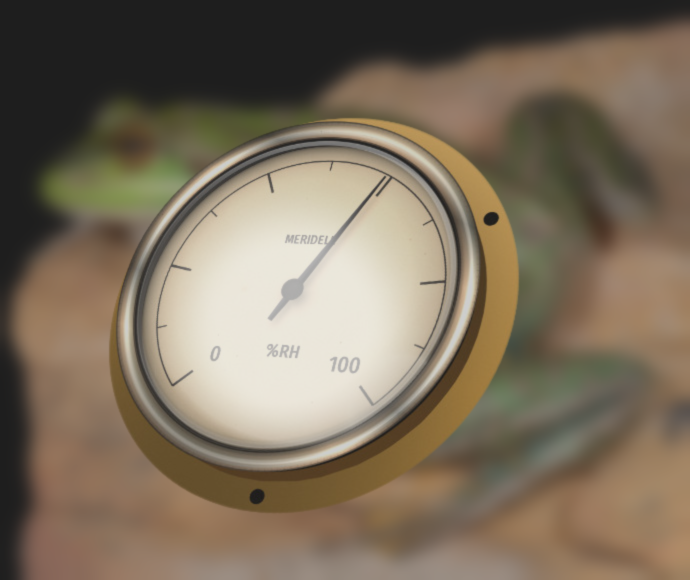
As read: 60 %
